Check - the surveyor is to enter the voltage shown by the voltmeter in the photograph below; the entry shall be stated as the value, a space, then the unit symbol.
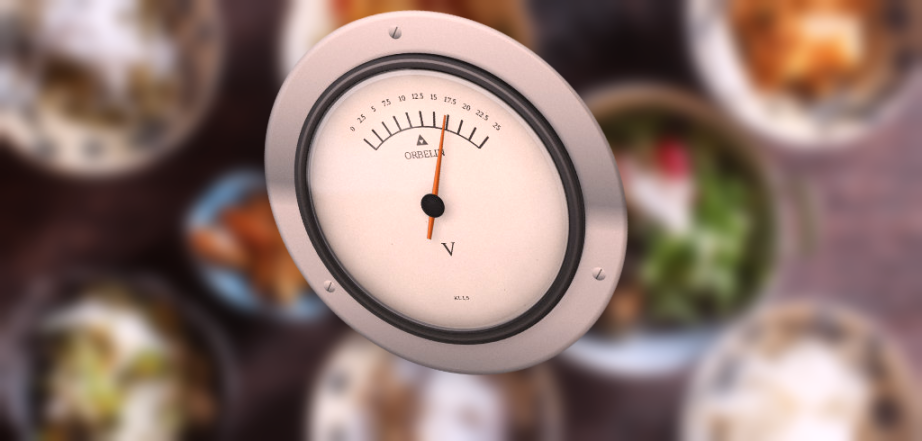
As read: 17.5 V
